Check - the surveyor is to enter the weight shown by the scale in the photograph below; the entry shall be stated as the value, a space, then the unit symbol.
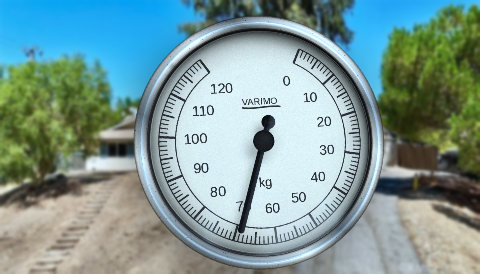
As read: 69 kg
